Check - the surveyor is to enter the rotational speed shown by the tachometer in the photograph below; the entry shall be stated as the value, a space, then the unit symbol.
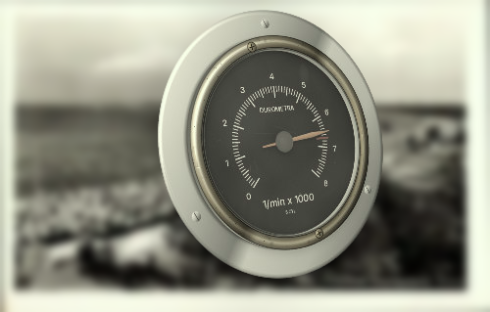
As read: 6500 rpm
